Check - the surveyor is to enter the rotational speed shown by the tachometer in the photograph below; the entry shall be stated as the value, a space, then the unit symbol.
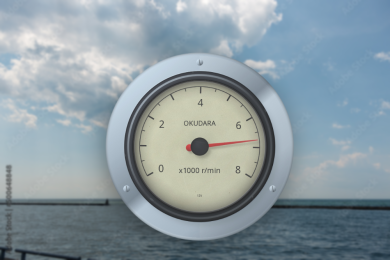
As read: 6750 rpm
